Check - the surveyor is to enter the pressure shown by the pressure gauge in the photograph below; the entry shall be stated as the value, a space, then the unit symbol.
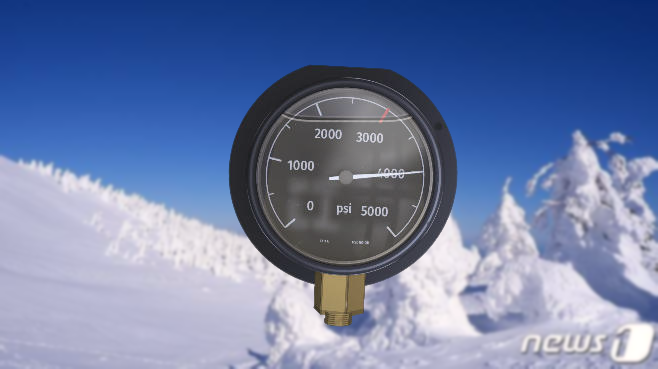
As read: 4000 psi
